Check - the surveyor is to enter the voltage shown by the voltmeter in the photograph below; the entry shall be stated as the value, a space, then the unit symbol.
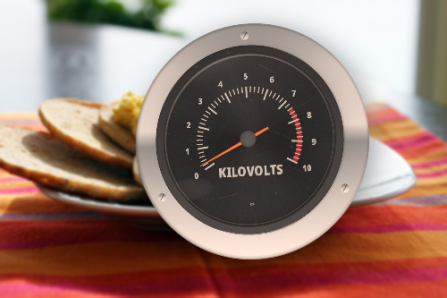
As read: 0.2 kV
